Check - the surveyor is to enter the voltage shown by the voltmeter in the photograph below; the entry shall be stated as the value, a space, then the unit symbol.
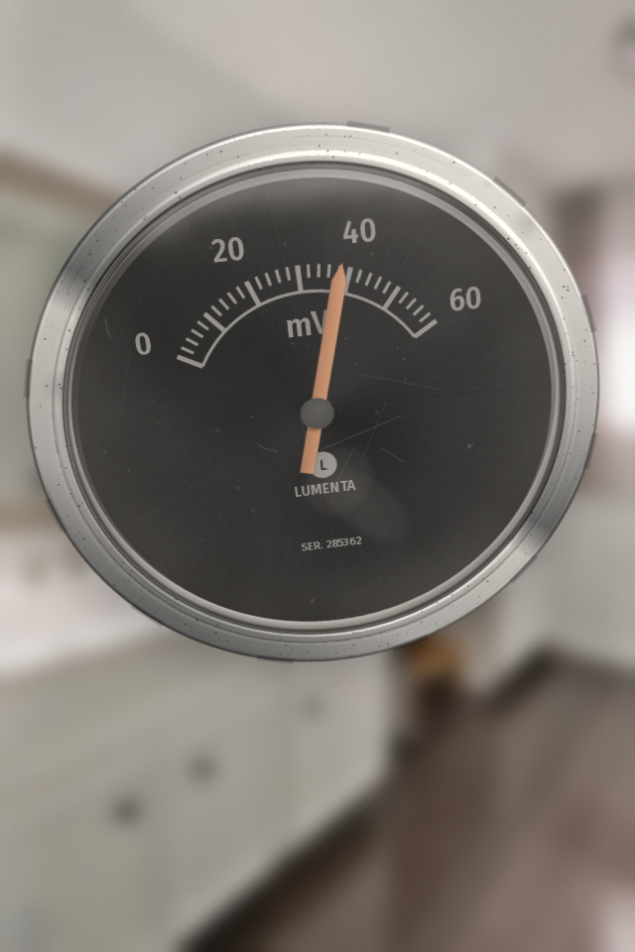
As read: 38 mV
